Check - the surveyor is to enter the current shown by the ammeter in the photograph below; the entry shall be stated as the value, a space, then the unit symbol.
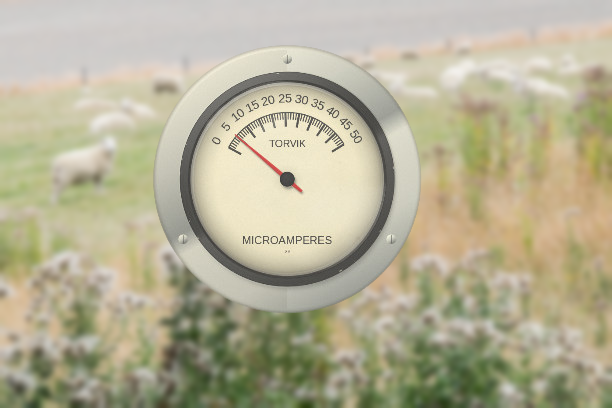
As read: 5 µA
